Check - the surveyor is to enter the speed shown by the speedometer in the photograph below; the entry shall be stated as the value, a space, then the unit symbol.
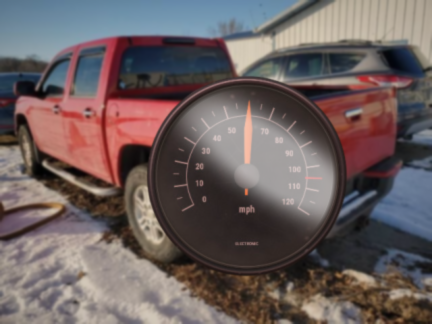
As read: 60 mph
